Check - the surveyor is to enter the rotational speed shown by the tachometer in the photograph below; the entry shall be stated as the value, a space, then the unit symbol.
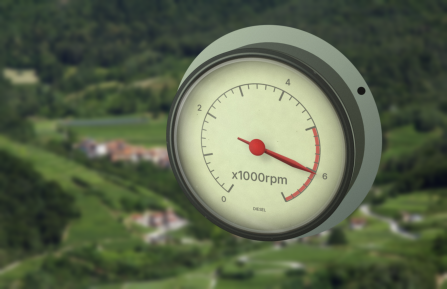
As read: 6000 rpm
